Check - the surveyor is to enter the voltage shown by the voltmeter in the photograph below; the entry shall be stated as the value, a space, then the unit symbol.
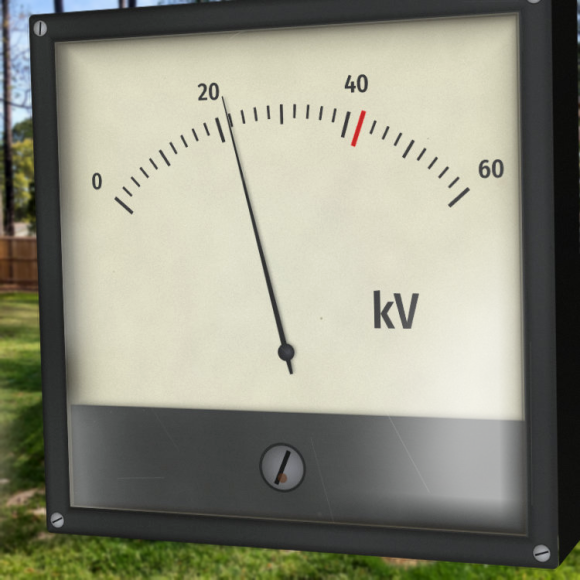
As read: 22 kV
